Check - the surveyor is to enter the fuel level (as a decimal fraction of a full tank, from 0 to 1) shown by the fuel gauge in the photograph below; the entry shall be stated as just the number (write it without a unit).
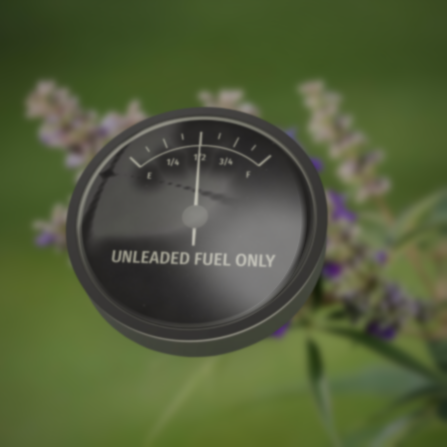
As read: 0.5
